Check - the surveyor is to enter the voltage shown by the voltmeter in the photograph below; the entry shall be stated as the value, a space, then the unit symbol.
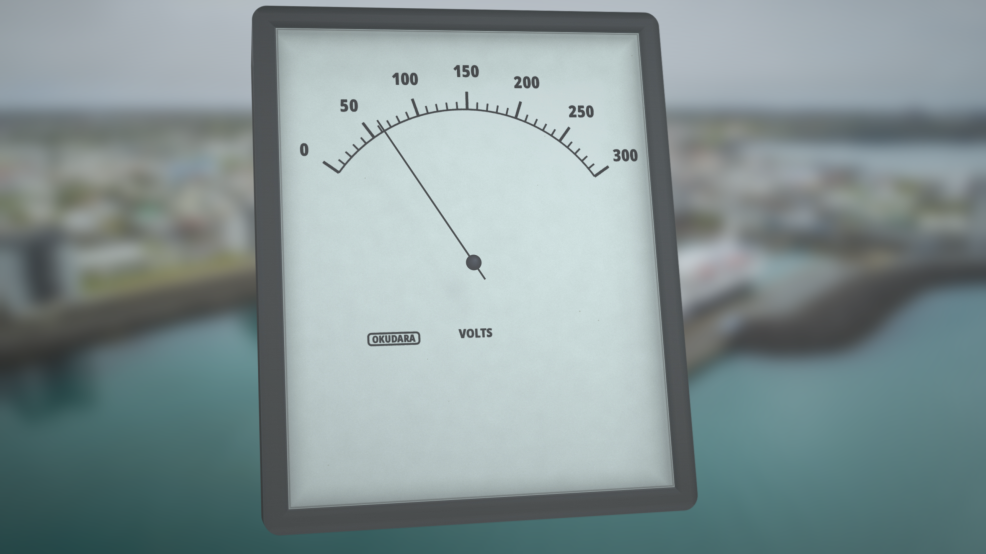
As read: 60 V
